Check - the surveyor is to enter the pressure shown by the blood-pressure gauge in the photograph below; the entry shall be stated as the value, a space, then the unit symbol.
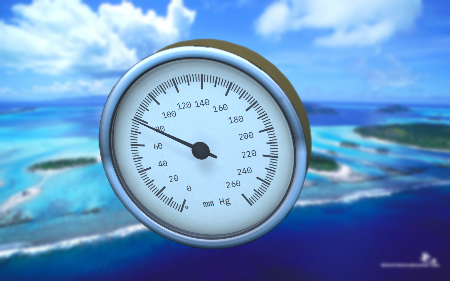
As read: 80 mmHg
